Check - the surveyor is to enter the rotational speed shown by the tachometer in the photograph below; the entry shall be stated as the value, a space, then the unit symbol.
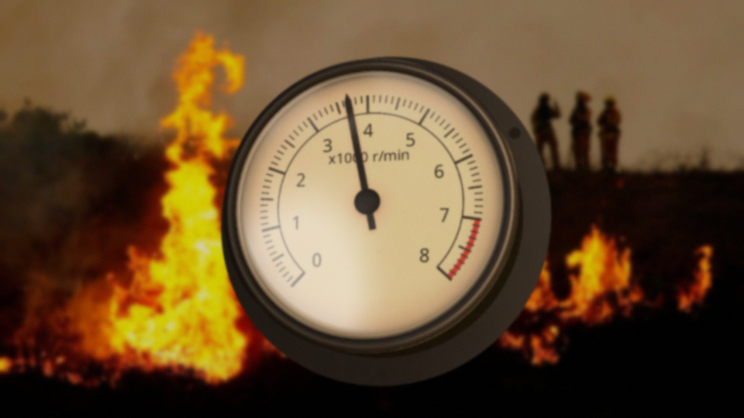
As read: 3700 rpm
